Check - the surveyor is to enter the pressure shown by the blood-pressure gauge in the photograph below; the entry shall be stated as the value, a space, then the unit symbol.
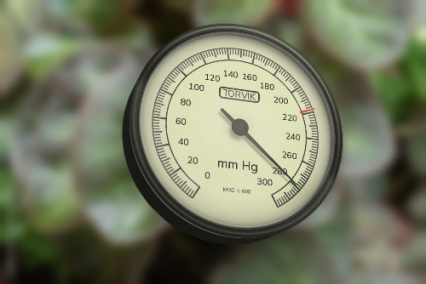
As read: 280 mmHg
